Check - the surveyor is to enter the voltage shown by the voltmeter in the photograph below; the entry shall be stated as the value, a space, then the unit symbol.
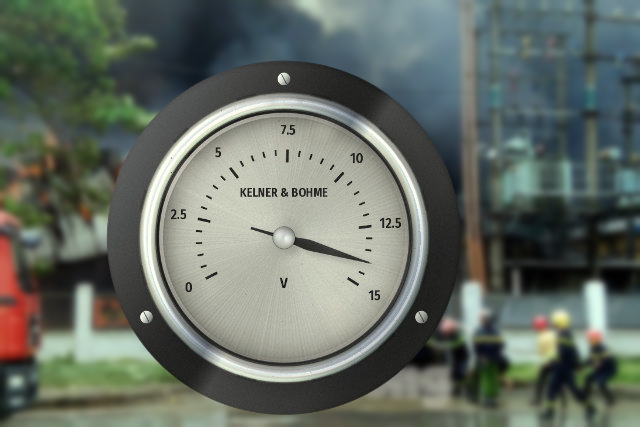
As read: 14 V
